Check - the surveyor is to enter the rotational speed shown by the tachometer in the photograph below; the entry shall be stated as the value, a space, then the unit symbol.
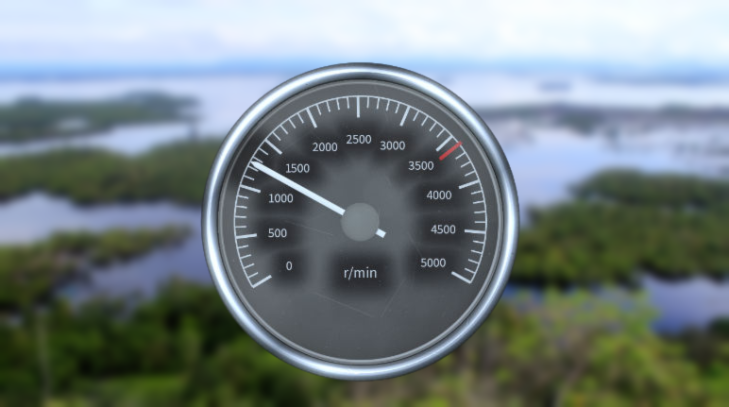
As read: 1250 rpm
